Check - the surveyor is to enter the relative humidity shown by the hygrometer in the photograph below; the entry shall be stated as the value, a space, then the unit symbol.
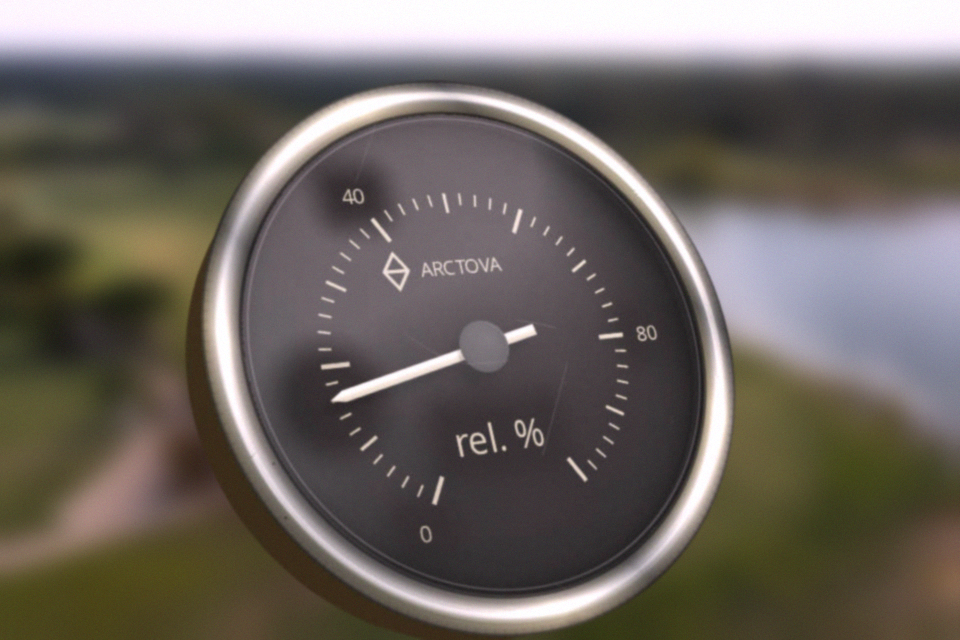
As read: 16 %
